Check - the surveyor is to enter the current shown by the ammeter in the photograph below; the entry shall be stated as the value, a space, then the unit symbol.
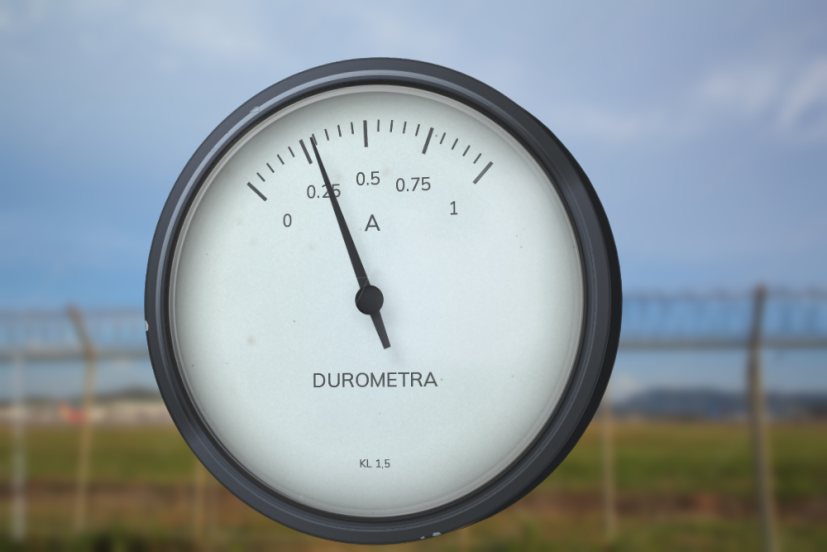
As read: 0.3 A
